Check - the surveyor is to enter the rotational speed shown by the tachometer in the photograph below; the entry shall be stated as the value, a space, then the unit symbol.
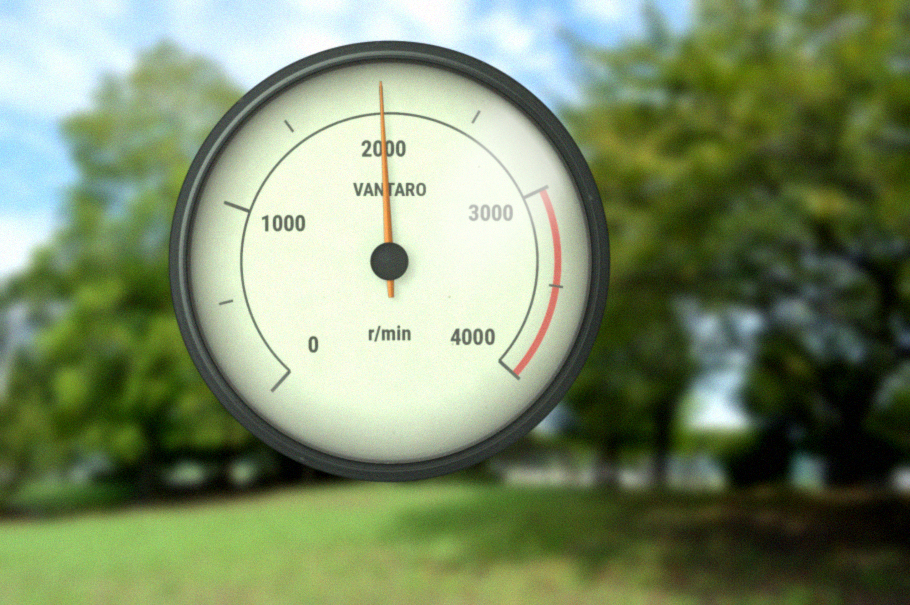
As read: 2000 rpm
